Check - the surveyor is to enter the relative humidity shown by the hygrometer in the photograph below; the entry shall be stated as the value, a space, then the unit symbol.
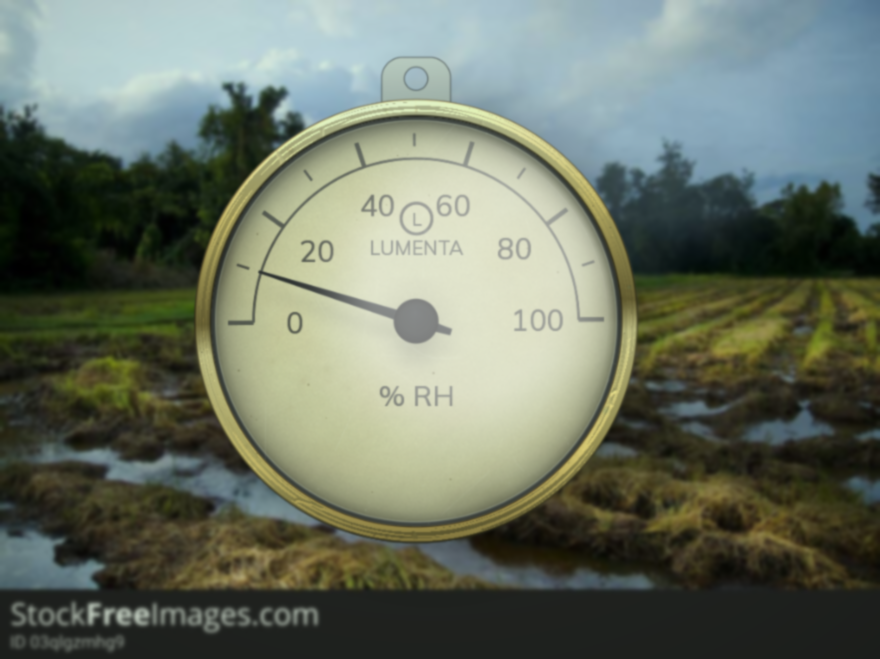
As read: 10 %
